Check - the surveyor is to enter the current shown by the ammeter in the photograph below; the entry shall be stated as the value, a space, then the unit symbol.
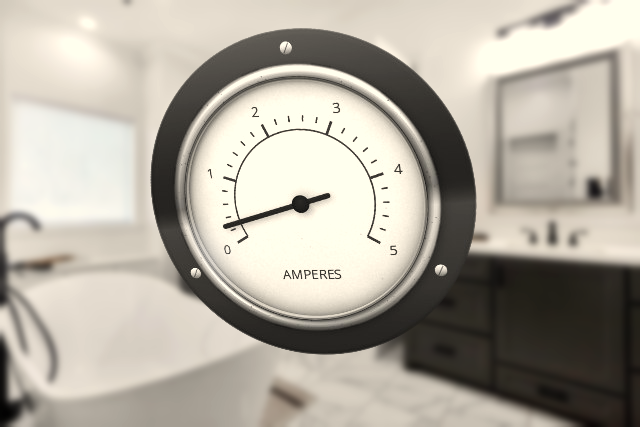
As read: 0.3 A
